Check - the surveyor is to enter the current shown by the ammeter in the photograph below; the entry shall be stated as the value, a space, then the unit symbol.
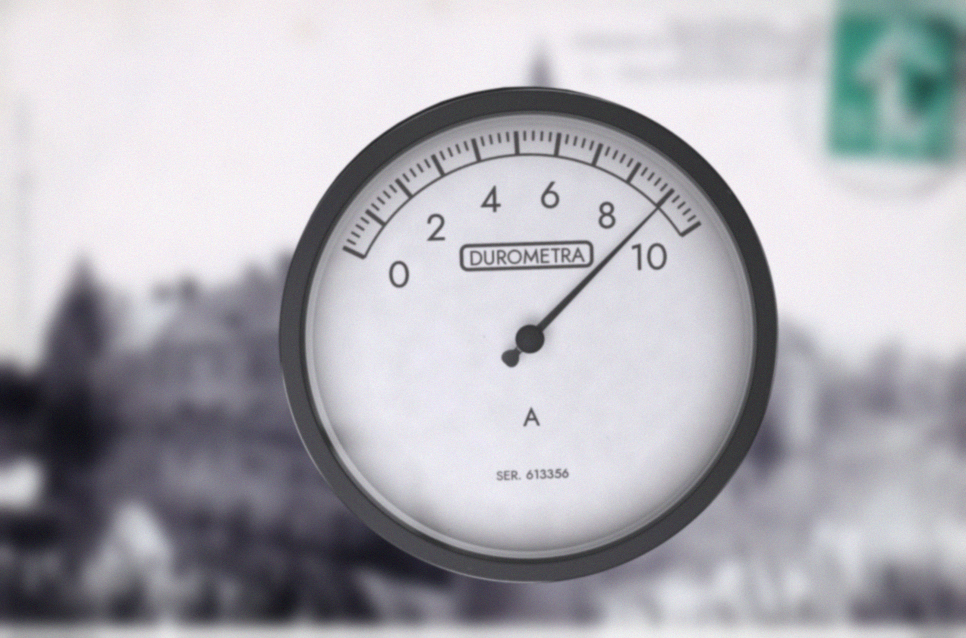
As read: 9 A
